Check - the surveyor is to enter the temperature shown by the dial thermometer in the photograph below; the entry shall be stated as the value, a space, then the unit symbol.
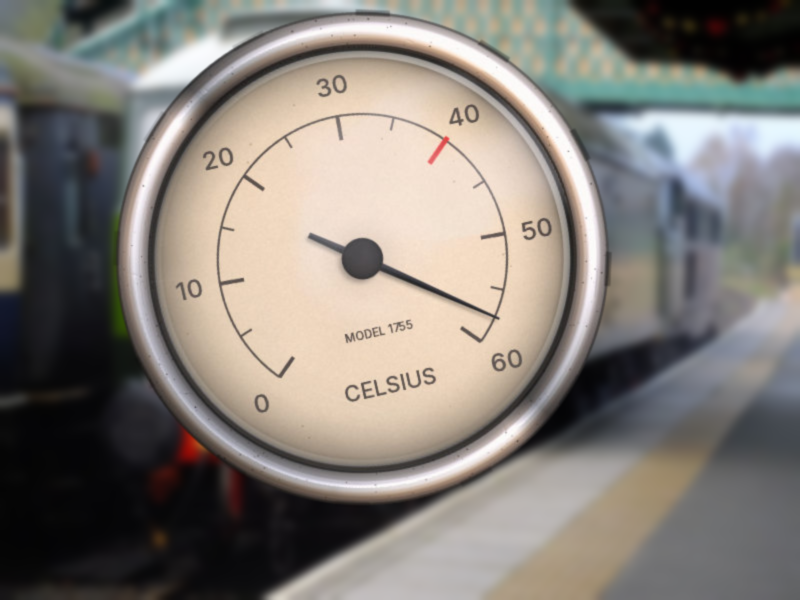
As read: 57.5 °C
